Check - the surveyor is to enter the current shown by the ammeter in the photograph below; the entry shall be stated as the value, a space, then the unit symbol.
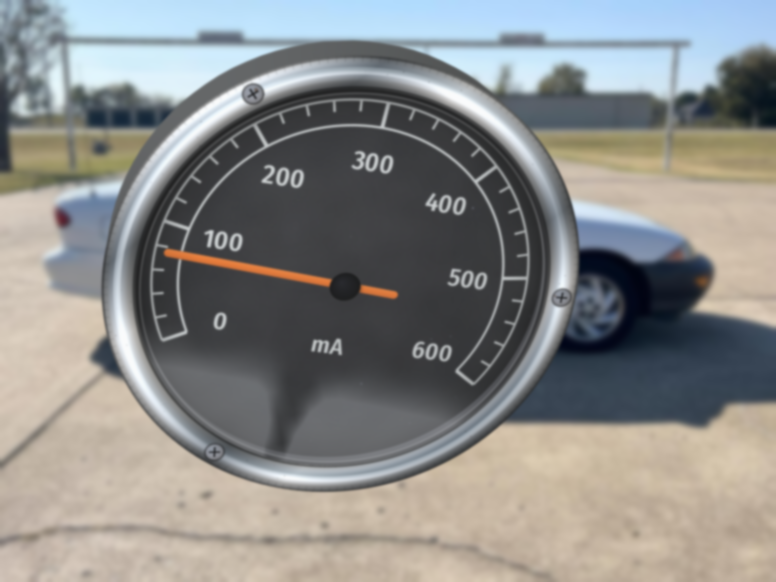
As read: 80 mA
